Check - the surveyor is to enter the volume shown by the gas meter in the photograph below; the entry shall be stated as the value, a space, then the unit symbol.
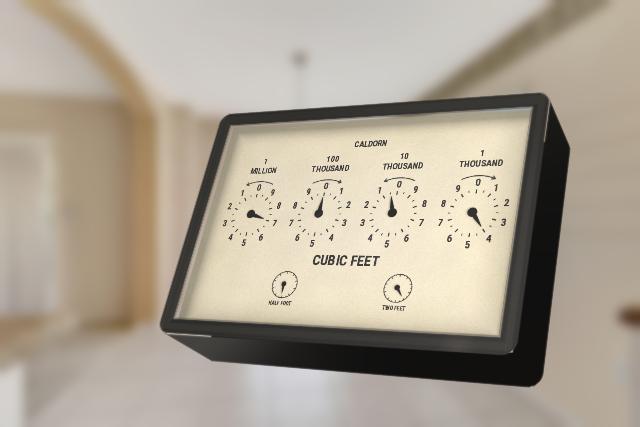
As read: 700400 ft³
